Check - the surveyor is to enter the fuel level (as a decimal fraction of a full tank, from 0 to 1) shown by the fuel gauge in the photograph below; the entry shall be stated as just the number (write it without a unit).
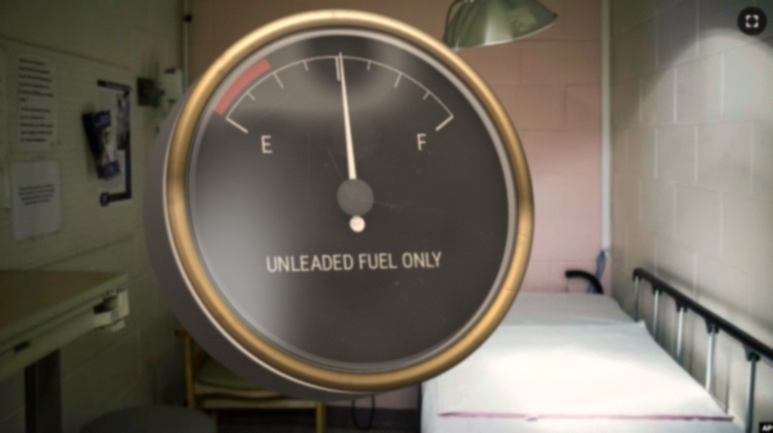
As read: 0.5
